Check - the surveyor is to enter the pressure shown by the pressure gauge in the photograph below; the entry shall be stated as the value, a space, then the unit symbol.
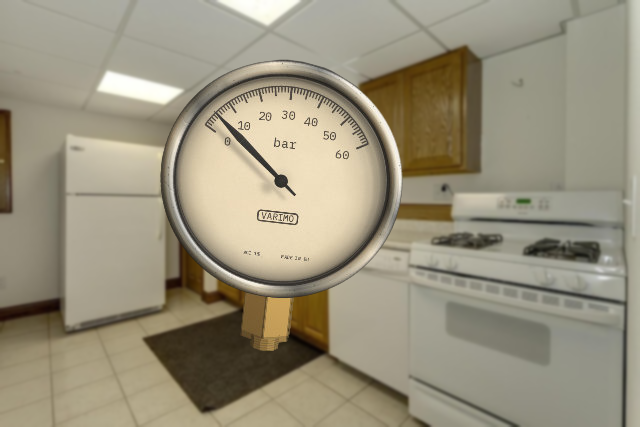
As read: 5 bar
